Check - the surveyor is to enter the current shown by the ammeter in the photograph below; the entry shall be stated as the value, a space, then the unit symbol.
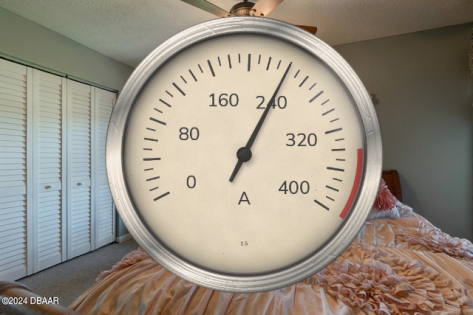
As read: 240 A
